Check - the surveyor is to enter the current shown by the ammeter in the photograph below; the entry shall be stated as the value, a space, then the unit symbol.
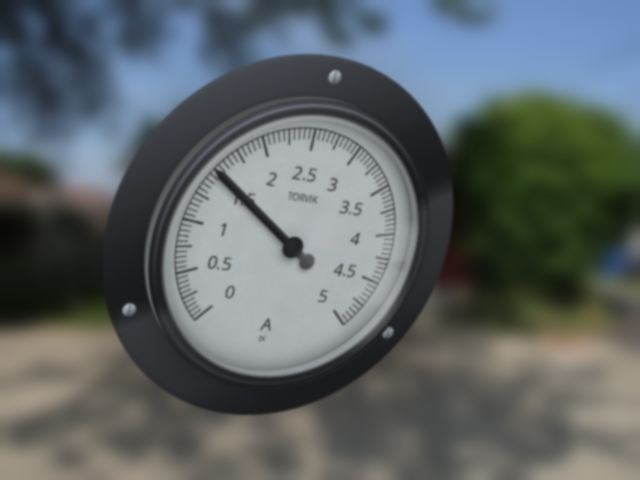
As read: 1.5 A
